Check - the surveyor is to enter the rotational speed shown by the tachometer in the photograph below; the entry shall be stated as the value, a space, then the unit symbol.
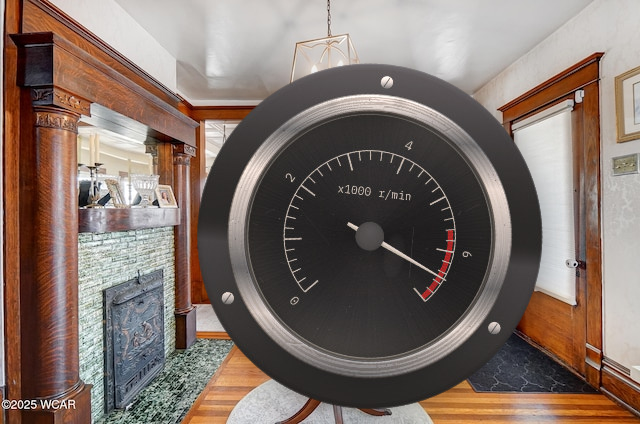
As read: 6500 rpm
